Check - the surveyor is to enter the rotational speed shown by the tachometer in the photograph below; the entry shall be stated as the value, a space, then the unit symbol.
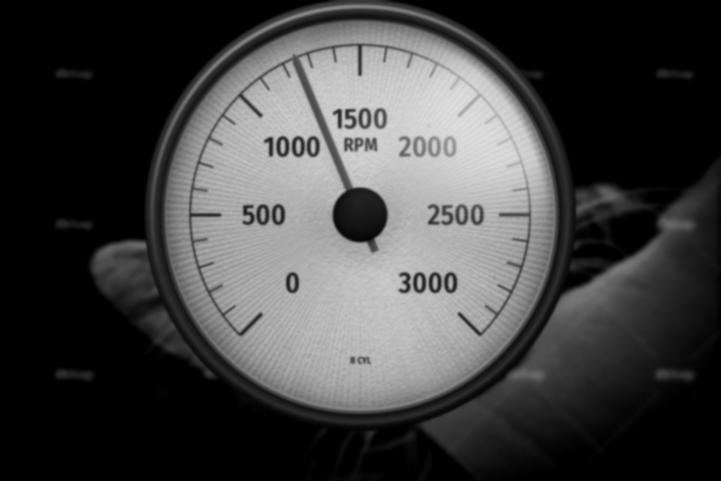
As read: 1250 rpm
